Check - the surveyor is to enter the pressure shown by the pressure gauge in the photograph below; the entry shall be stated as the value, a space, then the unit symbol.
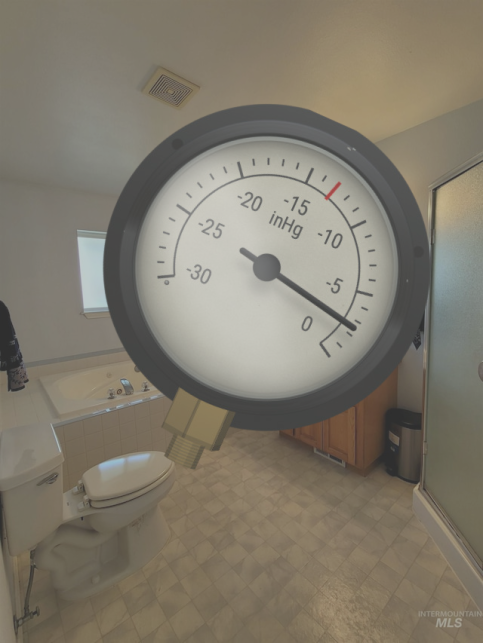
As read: -2.5 inHg
